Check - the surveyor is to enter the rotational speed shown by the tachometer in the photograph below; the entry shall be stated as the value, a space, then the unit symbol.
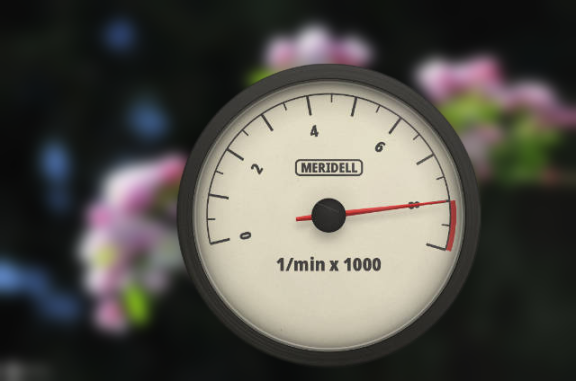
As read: 8000 rpm
